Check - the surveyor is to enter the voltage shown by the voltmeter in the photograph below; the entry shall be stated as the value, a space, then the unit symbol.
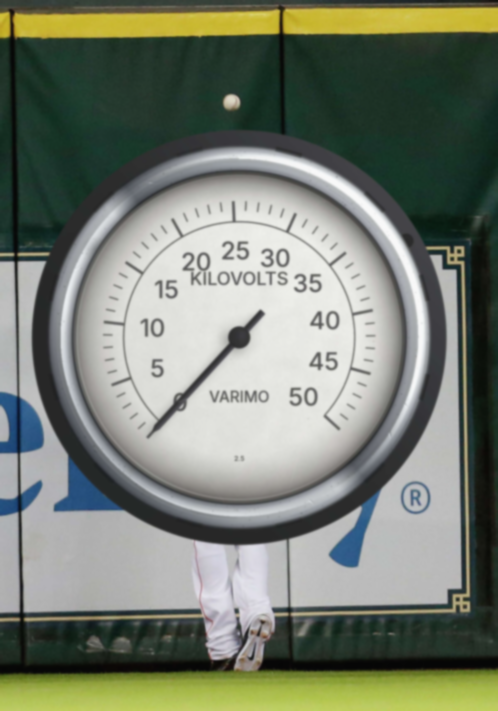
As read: 0 kV
